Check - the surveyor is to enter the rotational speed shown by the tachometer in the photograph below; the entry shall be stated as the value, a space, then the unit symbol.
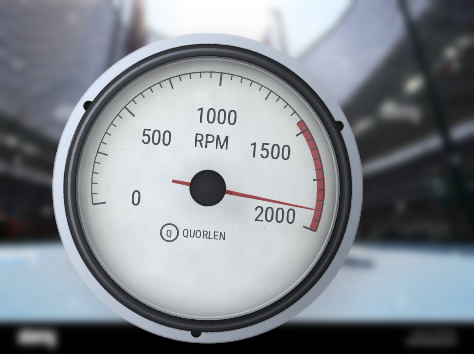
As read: 1900 rpm
